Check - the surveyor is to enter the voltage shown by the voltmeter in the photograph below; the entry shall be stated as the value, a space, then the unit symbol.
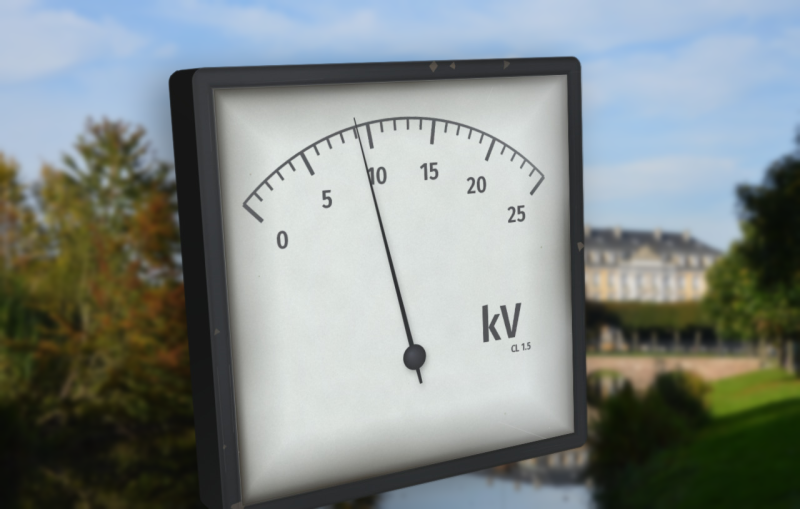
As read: 9 kV
